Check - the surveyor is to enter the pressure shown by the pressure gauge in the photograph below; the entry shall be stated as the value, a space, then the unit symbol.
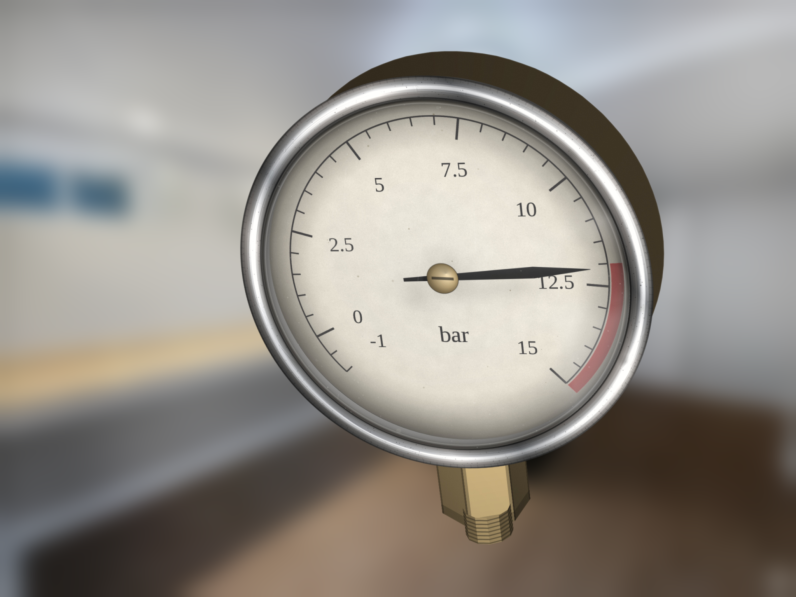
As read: 12 bar
